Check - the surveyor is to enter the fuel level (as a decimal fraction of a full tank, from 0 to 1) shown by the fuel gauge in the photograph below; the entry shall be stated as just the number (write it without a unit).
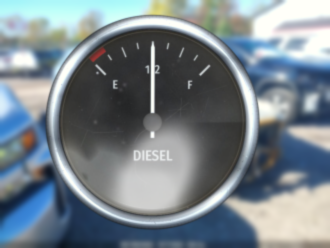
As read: 0.5
